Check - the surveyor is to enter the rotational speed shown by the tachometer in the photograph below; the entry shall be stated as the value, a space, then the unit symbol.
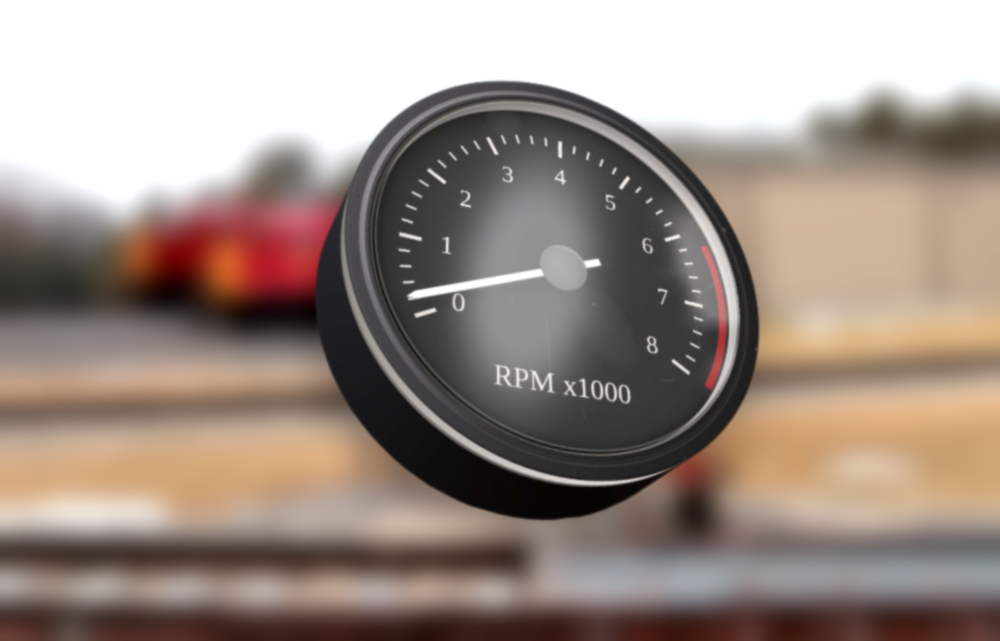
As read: 200 rpm
